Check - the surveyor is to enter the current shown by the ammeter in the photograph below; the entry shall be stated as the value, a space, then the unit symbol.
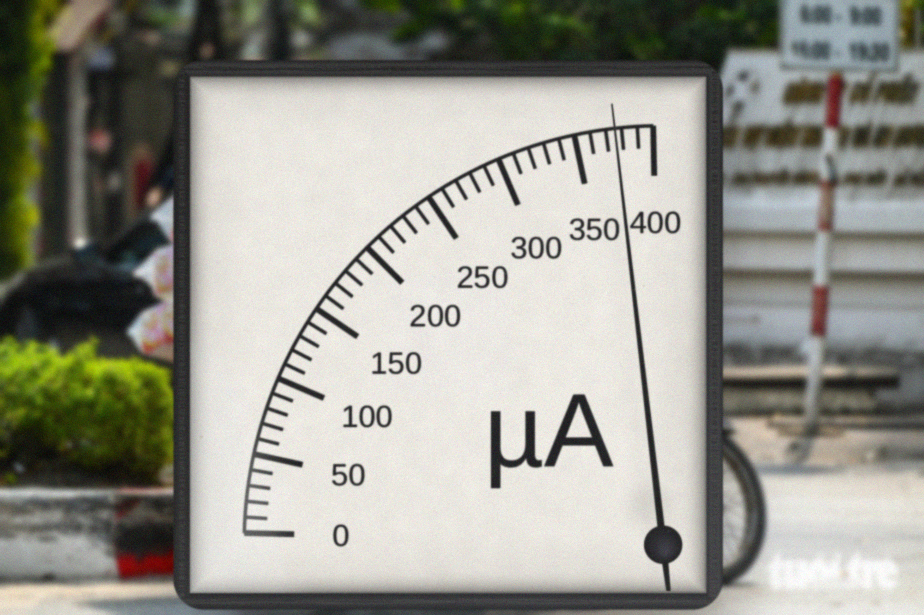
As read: 375 µA
